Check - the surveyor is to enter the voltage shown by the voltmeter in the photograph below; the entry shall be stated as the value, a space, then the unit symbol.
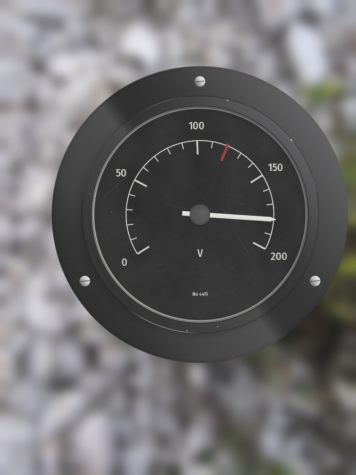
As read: 180 V
